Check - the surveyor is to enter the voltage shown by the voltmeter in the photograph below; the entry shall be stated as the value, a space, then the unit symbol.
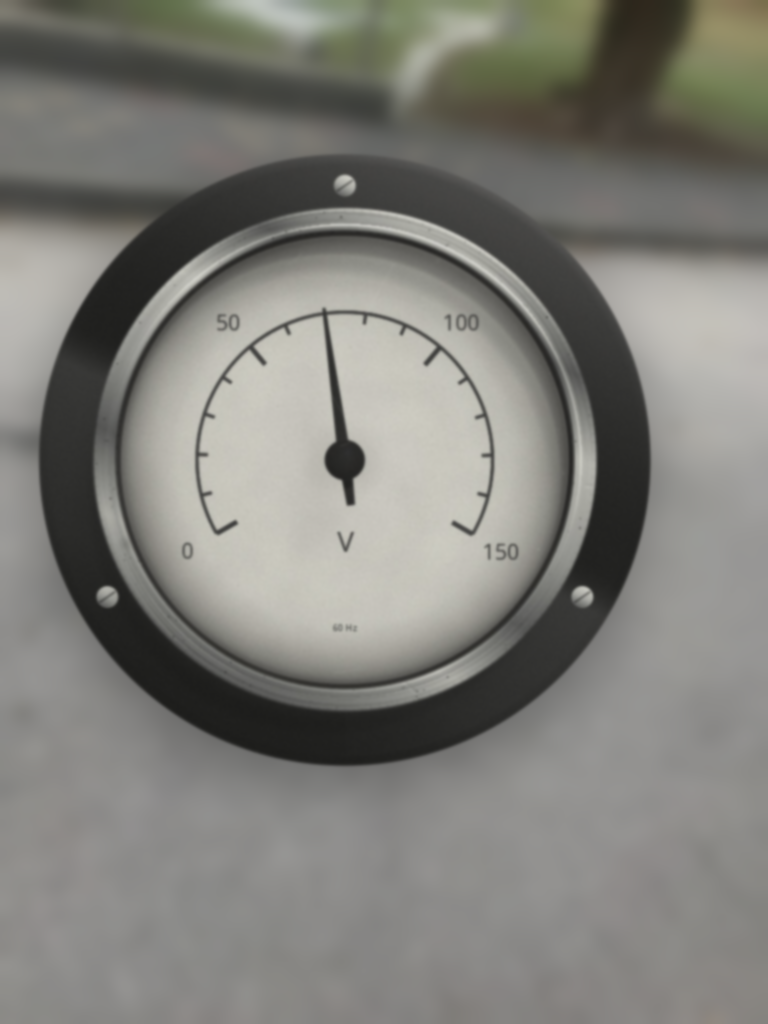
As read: 70 V
